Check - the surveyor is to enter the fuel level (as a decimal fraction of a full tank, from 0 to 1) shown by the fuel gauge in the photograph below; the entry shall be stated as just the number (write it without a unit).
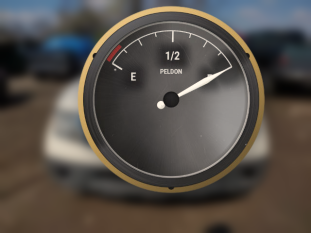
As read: 1
